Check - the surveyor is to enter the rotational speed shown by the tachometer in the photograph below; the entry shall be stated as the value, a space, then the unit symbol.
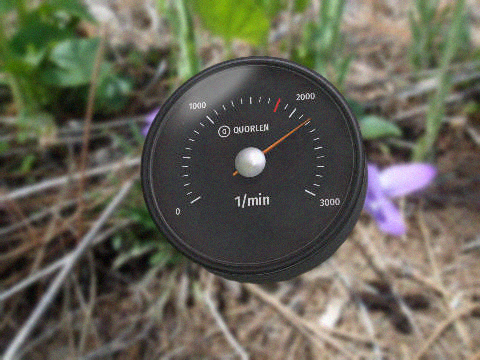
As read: 2200 rpm
